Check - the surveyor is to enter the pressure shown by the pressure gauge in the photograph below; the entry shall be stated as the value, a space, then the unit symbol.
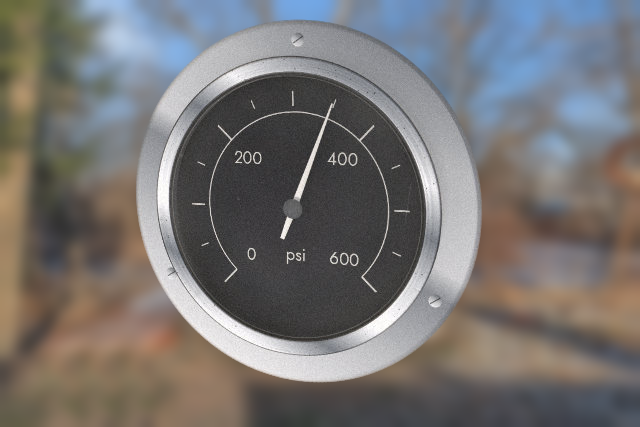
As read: 350 psi
